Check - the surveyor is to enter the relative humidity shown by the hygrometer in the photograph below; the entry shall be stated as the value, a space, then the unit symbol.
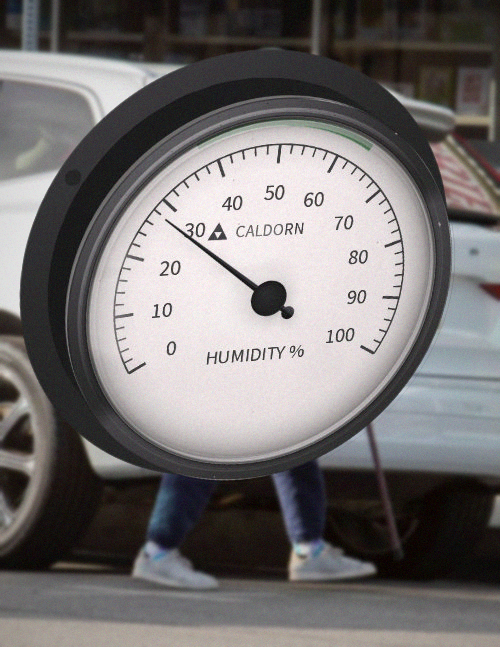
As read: 28 %
